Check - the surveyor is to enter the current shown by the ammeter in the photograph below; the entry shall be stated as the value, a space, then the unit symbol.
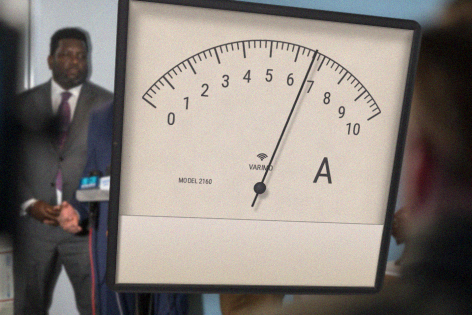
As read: 6.6 A
